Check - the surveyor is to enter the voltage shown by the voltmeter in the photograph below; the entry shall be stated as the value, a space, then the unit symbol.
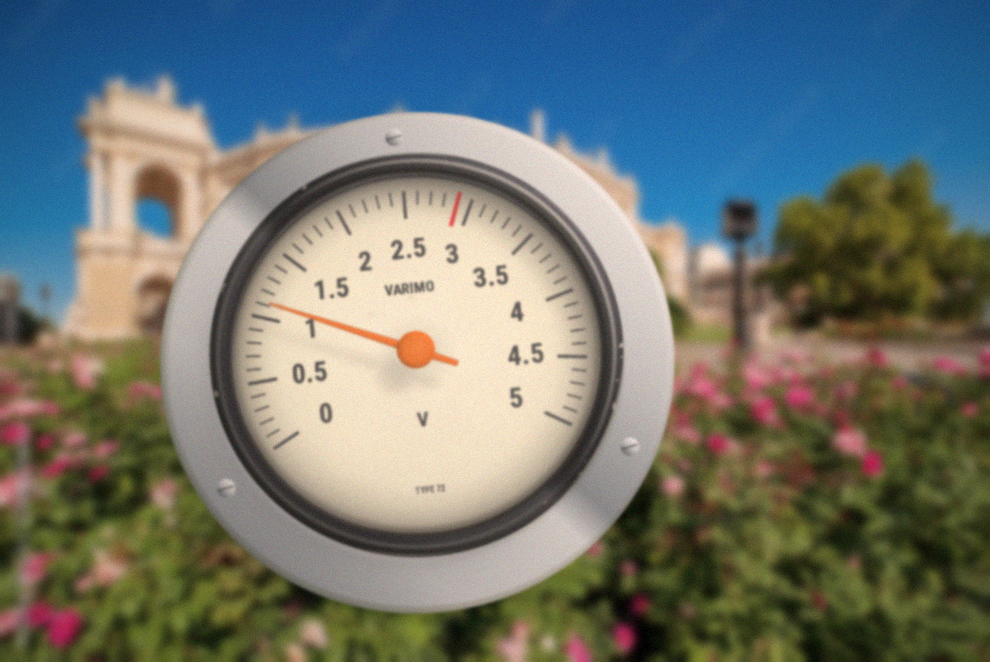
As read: 1.1 V
